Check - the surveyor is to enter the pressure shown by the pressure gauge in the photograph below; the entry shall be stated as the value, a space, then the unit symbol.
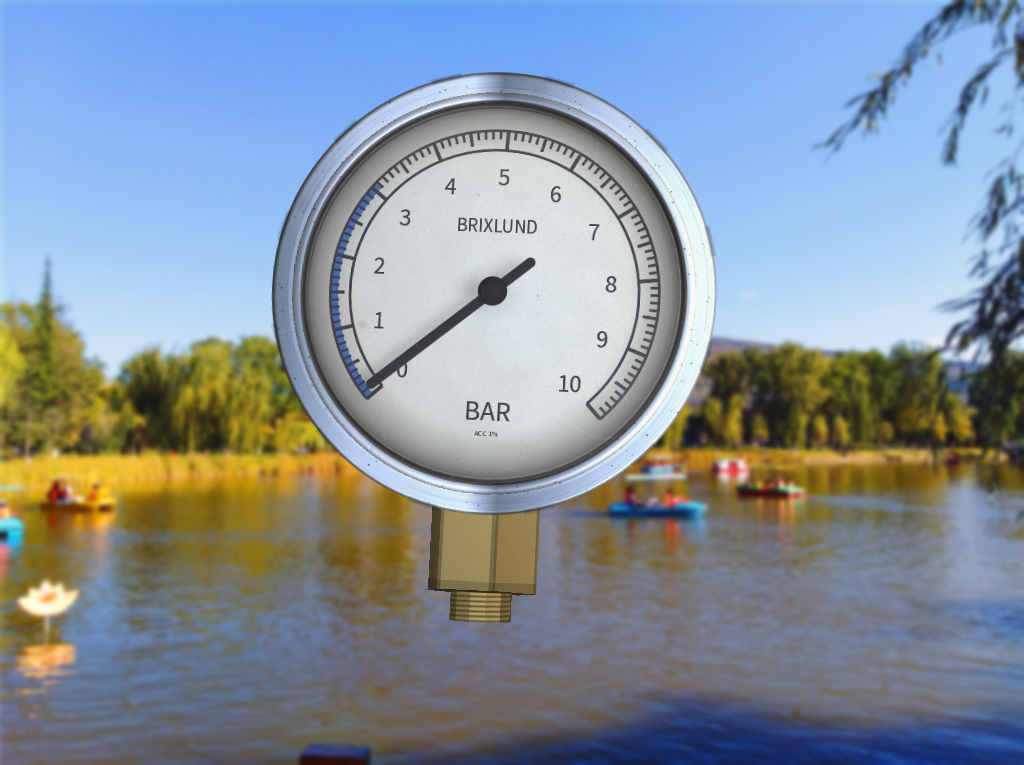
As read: 0.1 bar
